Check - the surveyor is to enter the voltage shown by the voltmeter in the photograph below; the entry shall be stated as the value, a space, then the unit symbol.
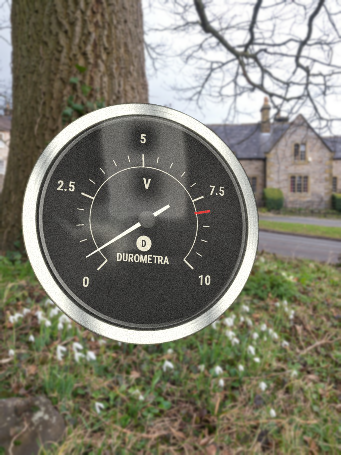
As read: 0.5 V
